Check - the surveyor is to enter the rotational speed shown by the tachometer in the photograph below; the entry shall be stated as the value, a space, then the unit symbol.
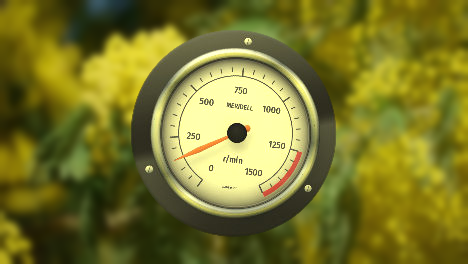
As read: 150 rpm
